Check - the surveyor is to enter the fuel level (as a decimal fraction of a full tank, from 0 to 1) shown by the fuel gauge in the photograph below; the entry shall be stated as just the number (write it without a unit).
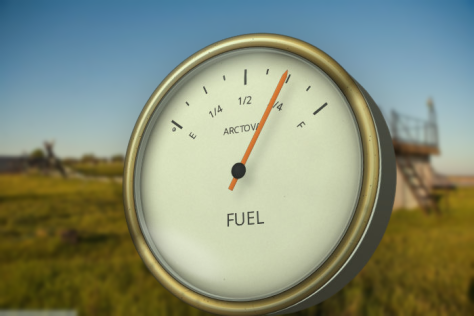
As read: 0.75
